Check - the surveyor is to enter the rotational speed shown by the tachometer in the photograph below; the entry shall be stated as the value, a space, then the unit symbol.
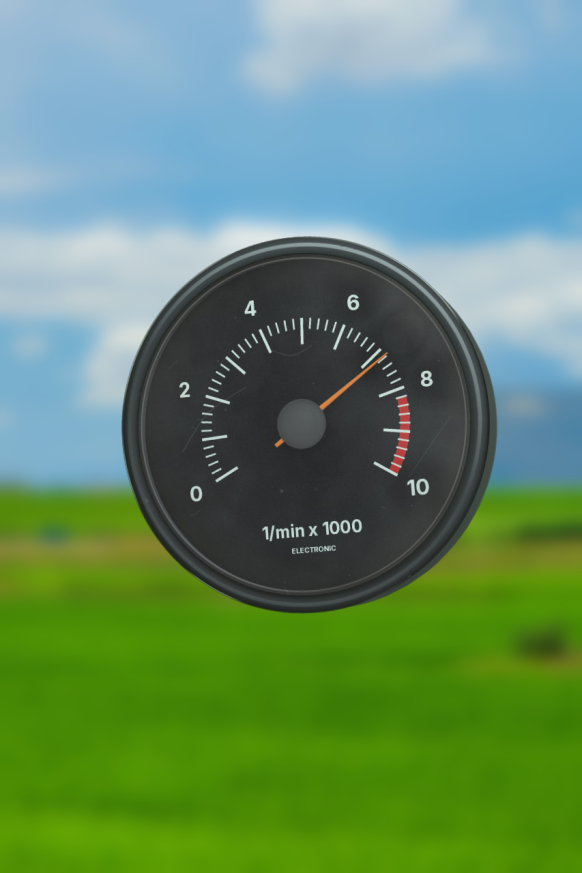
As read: 7200 rpm
